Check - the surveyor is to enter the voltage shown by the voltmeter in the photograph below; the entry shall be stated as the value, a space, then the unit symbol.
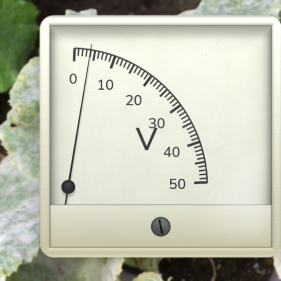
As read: 4 V
